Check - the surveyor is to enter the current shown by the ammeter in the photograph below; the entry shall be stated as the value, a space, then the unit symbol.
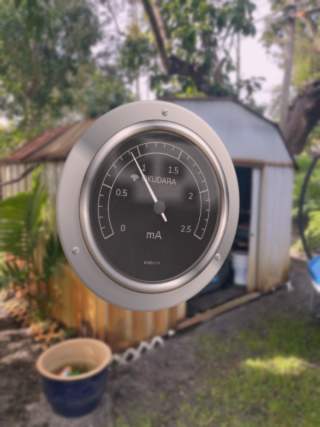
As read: 0.9 mA
